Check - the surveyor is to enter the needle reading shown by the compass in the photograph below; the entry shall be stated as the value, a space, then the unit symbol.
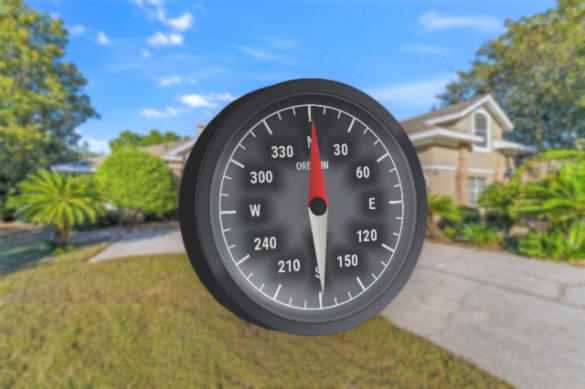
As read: 0 °
